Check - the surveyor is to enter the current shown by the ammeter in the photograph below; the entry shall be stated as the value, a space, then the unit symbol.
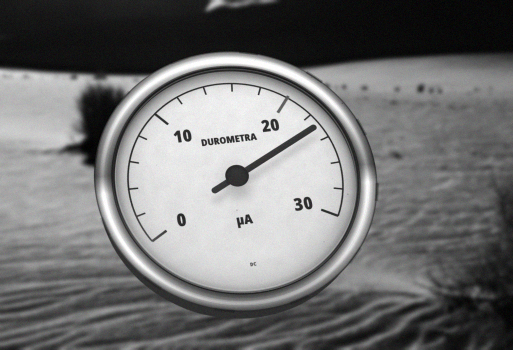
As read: 23 µA
